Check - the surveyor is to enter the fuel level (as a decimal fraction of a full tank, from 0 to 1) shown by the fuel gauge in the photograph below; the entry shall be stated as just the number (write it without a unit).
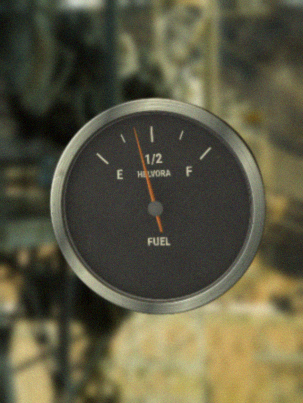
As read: 0.375
